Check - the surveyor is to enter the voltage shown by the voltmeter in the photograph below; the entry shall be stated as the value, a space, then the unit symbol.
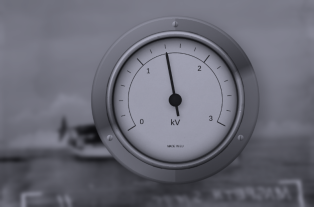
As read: 1.4 kV
